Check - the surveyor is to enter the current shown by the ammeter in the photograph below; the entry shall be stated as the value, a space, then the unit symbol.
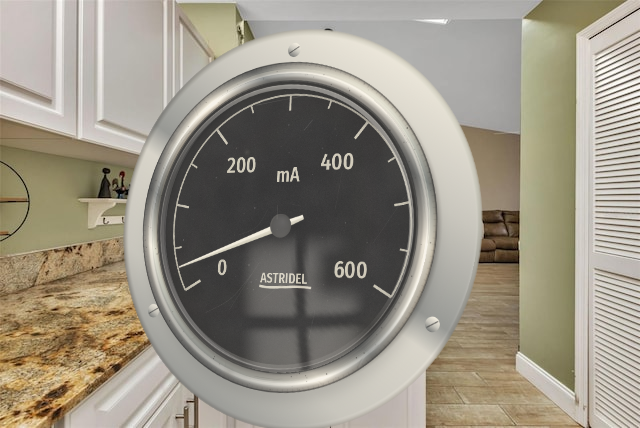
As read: 25 mA
